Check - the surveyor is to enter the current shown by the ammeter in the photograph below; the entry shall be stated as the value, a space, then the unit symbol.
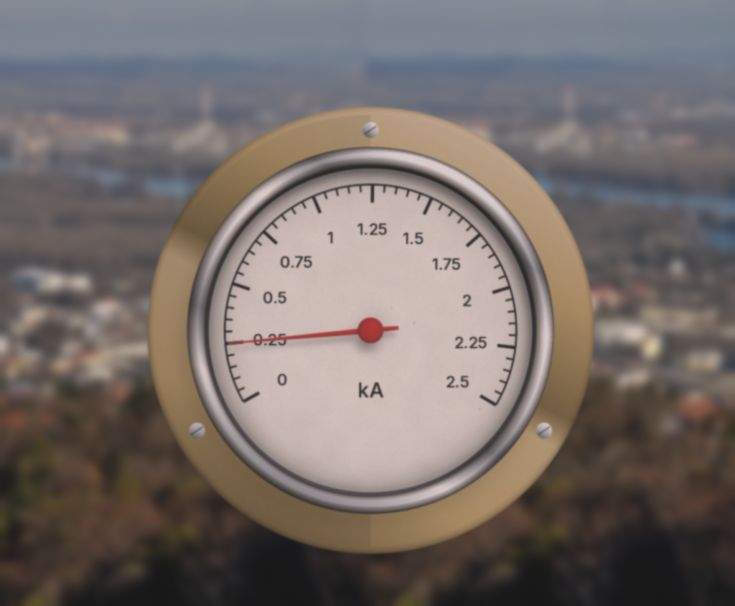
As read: 0.25 kA
